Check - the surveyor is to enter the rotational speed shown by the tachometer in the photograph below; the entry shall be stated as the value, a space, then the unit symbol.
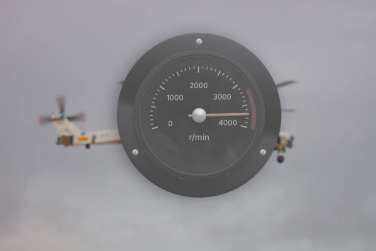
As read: 3700 rpm
